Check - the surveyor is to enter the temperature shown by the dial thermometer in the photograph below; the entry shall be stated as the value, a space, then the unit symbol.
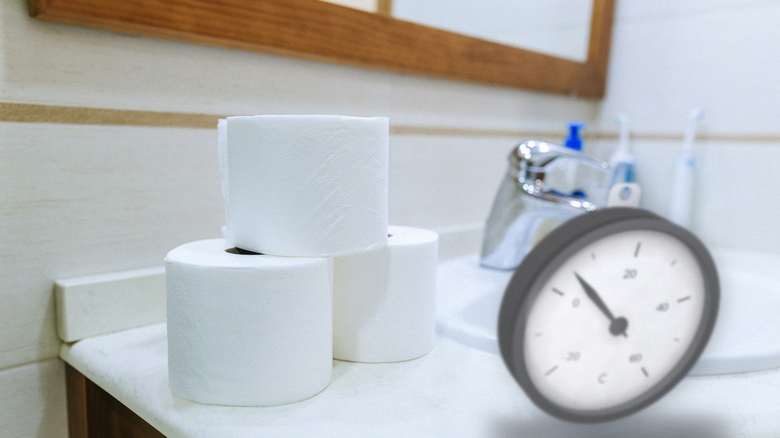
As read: 5 °C
